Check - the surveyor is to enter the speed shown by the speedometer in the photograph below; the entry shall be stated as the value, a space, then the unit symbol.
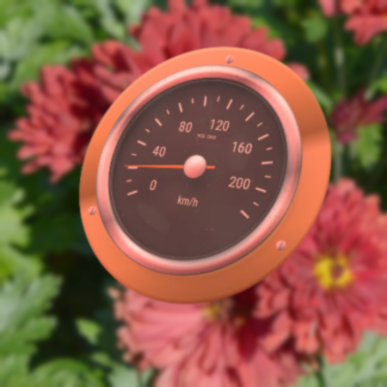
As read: 20 km/h
